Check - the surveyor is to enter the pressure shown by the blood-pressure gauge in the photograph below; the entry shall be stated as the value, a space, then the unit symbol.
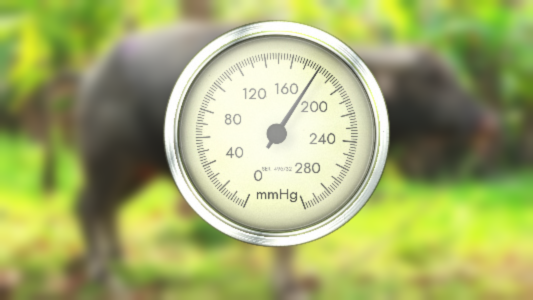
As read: 180 mmHg
